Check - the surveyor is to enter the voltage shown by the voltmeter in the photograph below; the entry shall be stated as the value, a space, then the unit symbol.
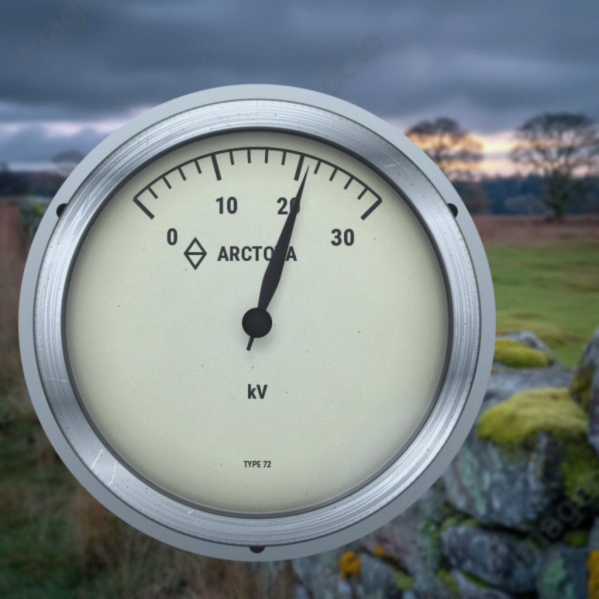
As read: 21 kV
